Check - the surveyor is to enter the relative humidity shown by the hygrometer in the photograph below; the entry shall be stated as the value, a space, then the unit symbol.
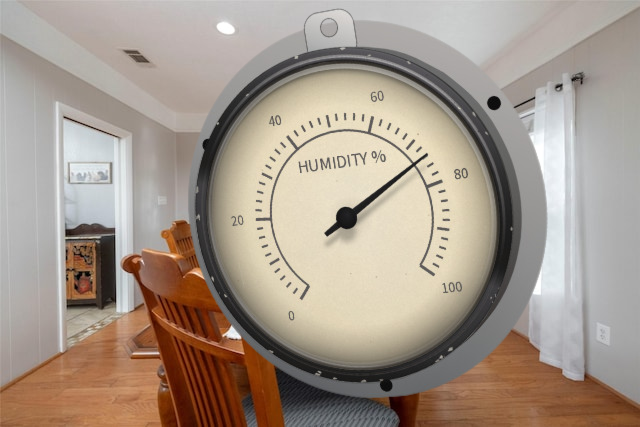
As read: 74 %
